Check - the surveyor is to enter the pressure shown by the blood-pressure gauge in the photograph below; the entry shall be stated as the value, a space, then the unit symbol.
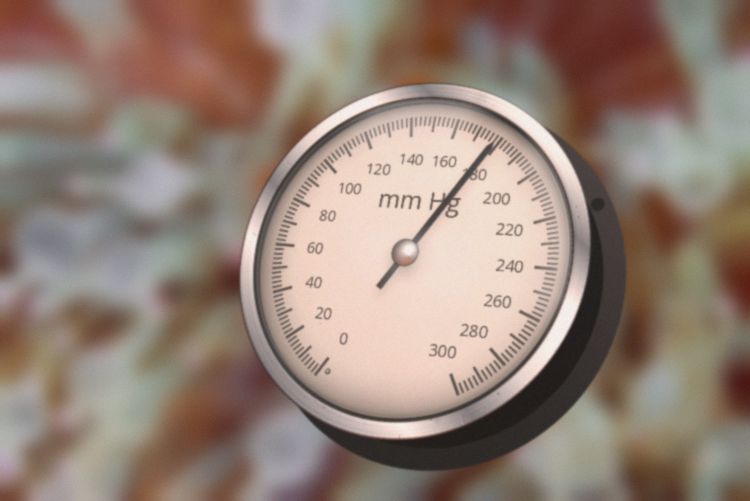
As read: 180 mmHg
